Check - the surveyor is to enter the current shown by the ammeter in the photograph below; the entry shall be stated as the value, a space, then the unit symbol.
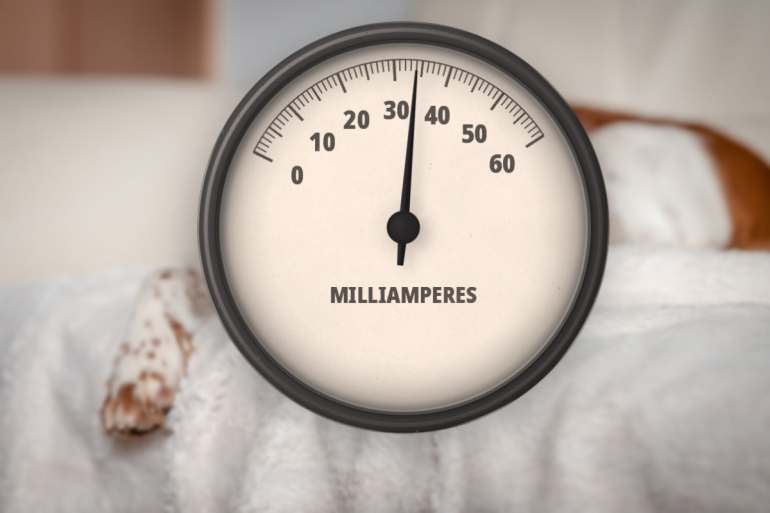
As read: 34 mA
